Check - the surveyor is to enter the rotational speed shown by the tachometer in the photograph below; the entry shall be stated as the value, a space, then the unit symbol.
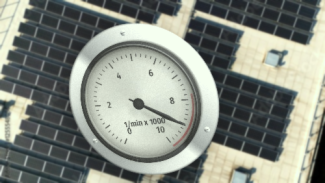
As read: 9000 rpm
